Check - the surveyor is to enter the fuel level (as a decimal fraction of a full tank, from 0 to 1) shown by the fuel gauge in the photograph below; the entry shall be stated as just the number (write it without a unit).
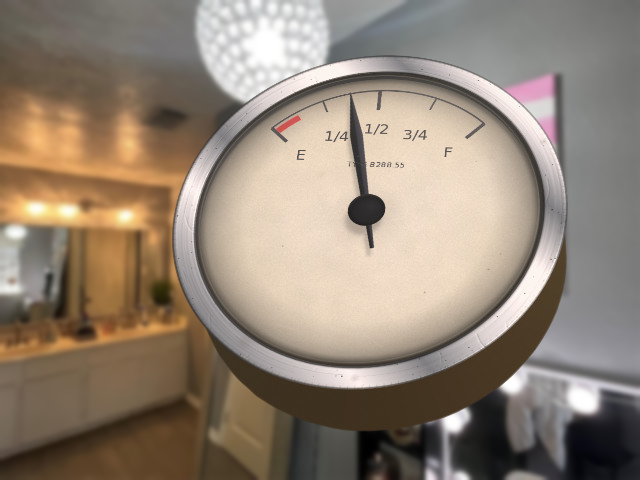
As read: 0.375
